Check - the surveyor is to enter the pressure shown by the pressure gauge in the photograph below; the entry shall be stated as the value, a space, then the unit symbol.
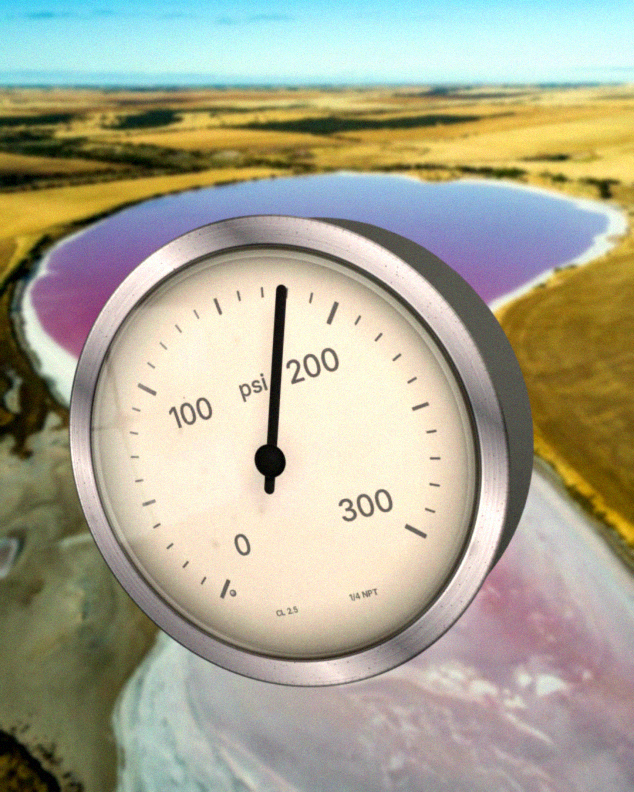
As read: 180 psi
